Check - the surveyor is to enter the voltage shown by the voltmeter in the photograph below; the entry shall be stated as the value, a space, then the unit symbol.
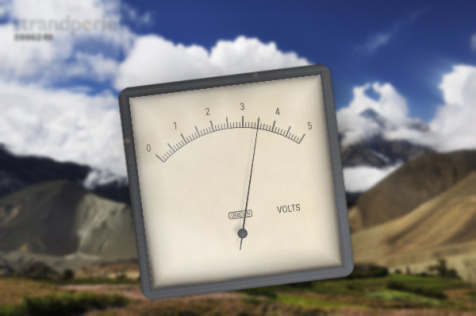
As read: 3.5 V
